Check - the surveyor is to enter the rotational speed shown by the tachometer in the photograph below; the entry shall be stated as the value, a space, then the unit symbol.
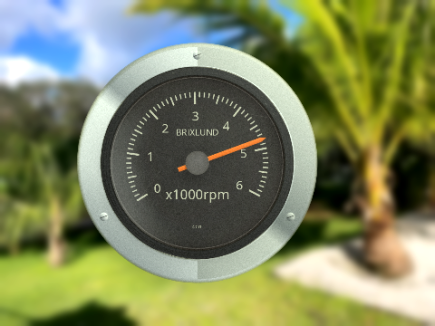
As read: 4800 rpm
